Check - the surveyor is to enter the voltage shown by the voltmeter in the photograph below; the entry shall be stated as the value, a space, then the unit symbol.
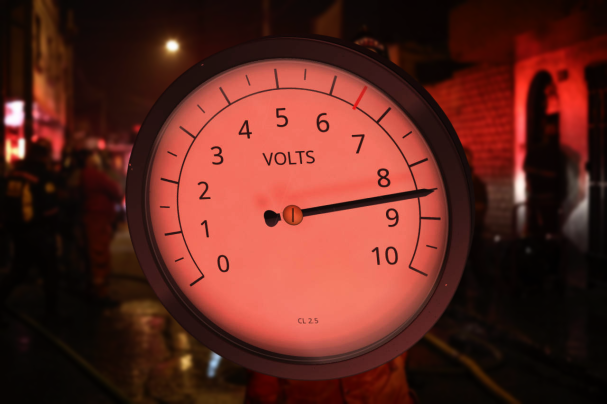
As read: 8.5 V
